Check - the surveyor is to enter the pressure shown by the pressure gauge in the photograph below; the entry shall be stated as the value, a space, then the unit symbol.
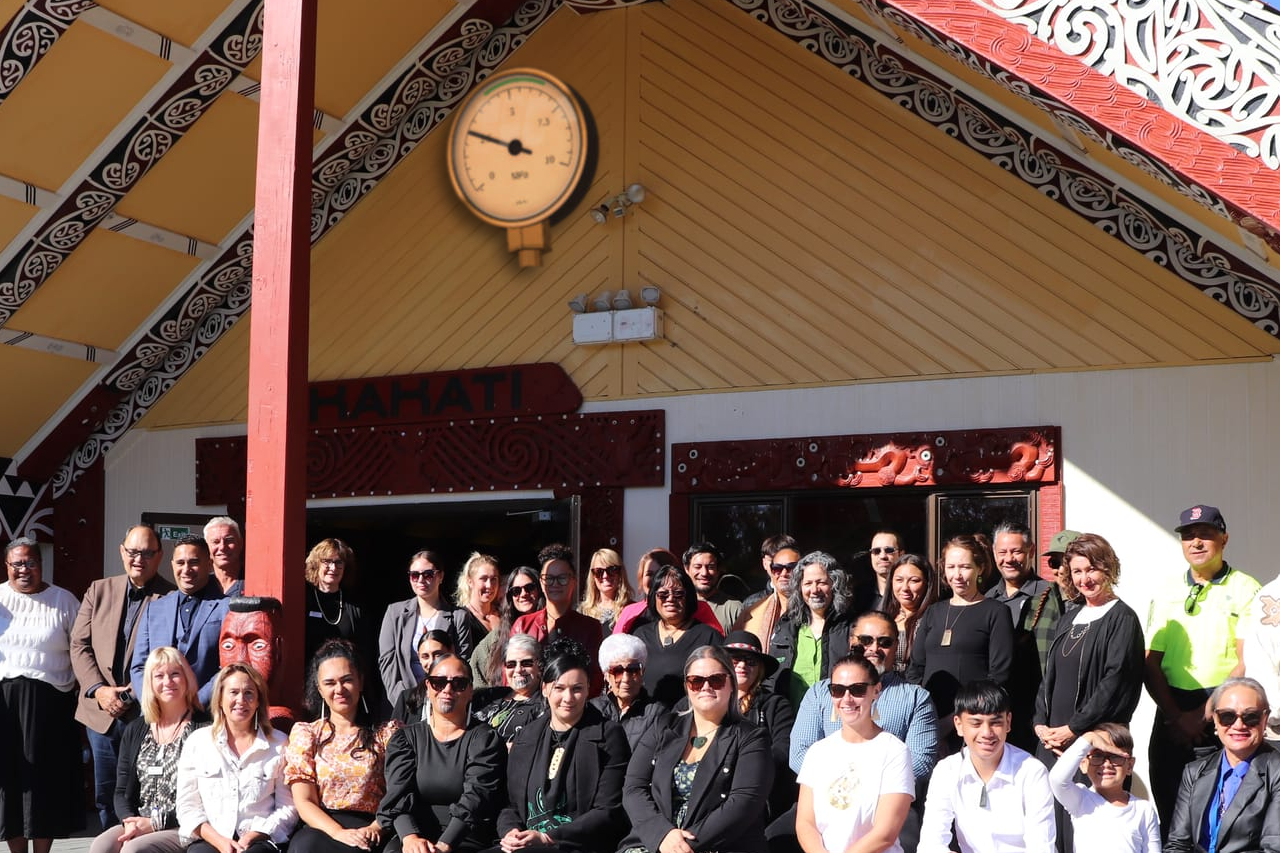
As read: 2.5 MPa
